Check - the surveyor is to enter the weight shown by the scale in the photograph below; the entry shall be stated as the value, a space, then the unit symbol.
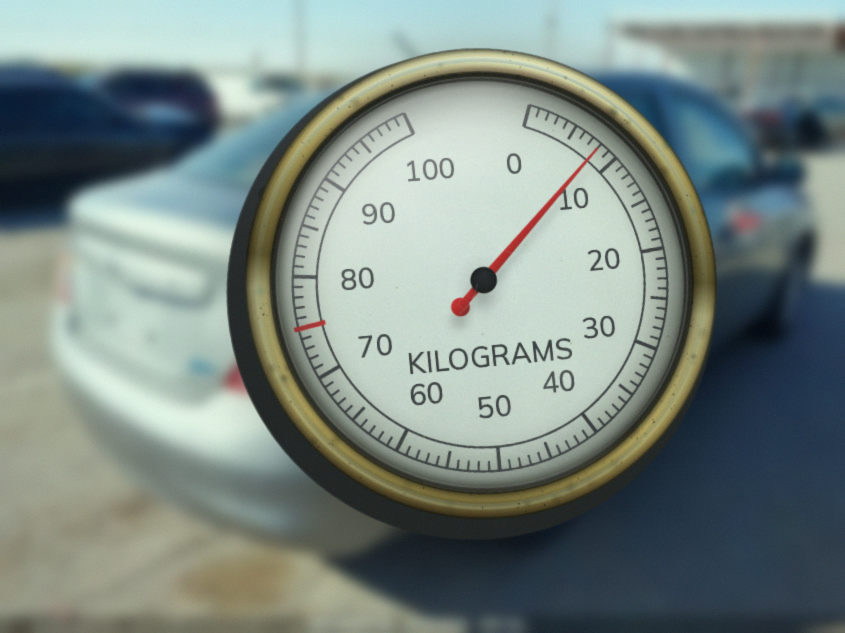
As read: 8 kg
